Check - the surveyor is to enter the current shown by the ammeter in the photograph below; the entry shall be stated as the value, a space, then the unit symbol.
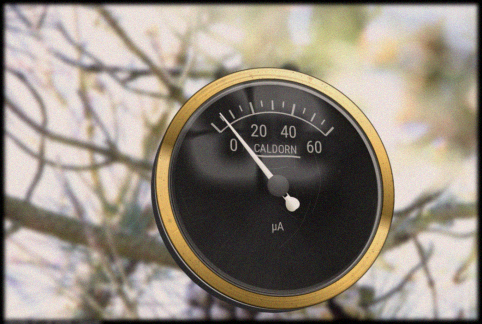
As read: 5 µA
